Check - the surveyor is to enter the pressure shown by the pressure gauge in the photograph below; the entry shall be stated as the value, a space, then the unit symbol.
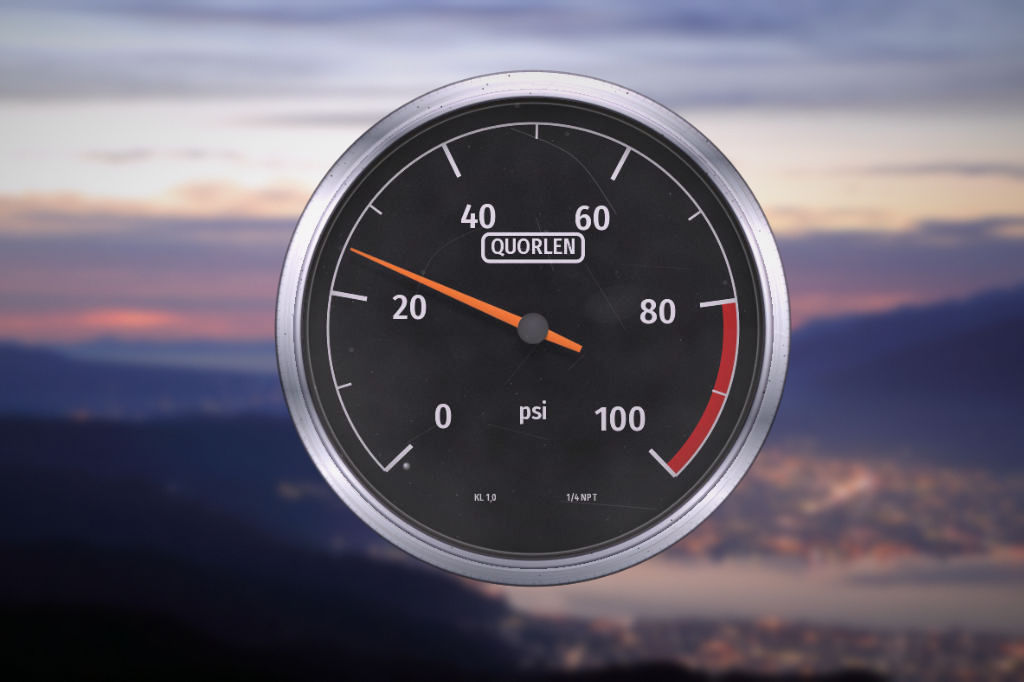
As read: 25 psi
